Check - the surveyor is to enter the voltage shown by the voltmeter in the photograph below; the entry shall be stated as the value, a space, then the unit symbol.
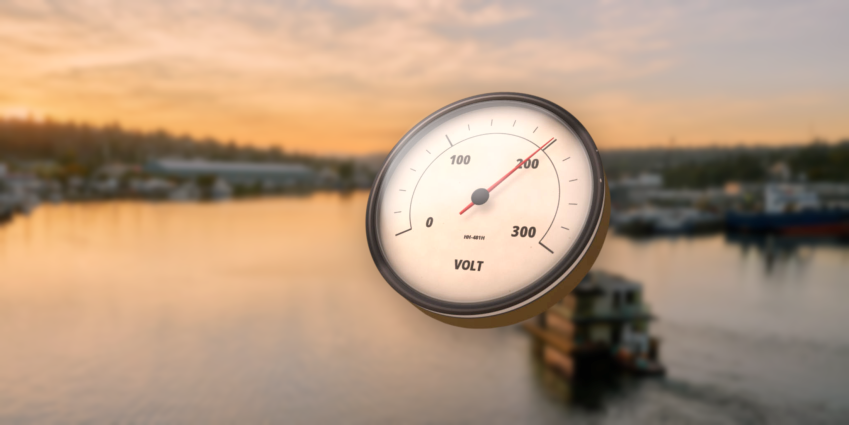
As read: 200 V
